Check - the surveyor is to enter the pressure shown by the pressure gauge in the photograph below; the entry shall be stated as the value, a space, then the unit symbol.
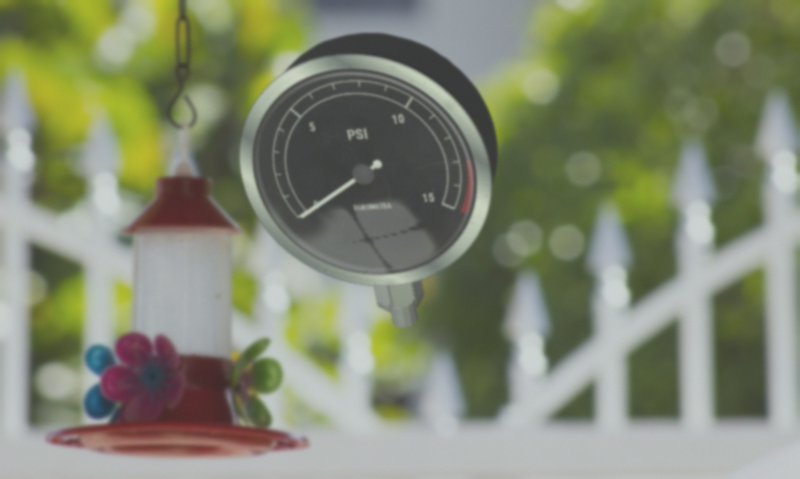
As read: 0 psi
